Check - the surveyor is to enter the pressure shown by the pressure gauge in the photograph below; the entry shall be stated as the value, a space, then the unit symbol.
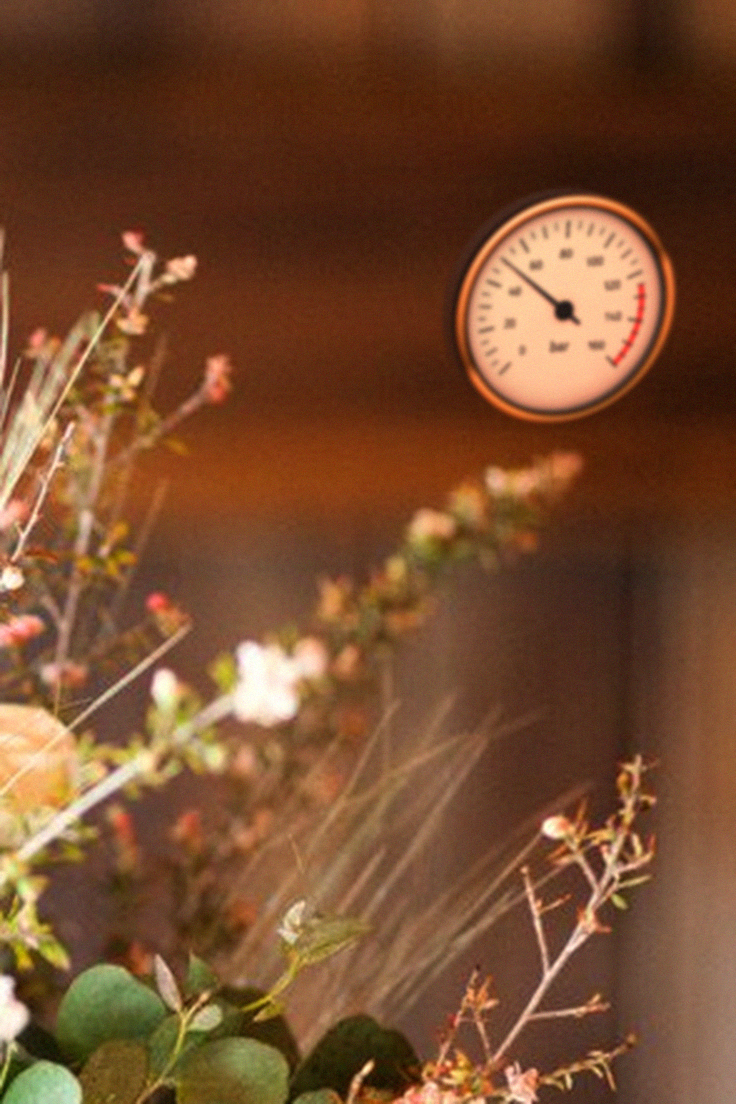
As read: 50 bar
